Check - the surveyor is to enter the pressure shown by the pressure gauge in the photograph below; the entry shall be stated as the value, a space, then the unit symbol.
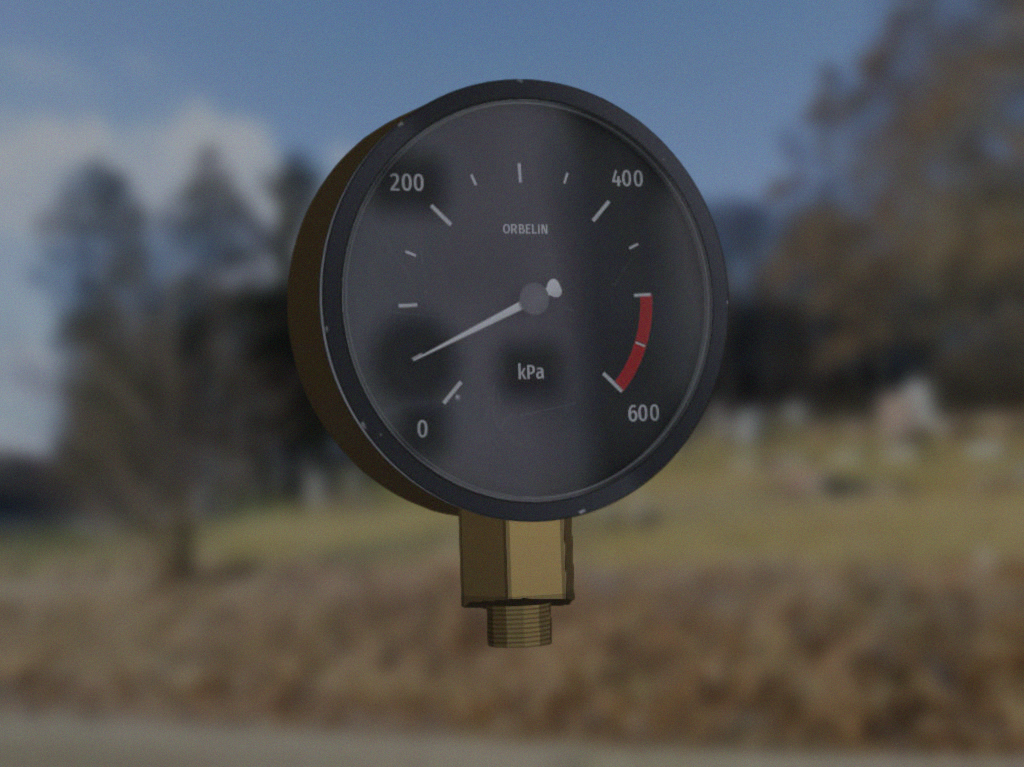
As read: 50 kPa
